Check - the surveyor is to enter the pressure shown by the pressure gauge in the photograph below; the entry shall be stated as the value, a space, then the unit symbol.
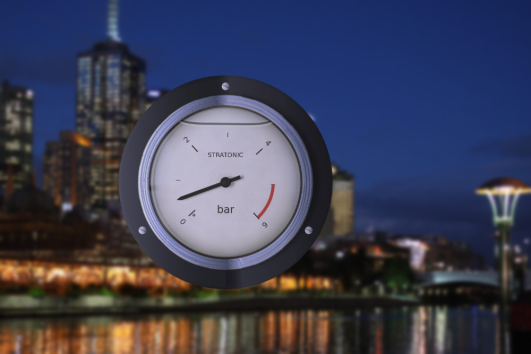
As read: 0.5 bar
